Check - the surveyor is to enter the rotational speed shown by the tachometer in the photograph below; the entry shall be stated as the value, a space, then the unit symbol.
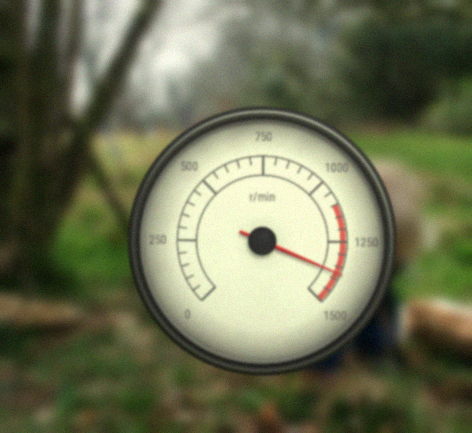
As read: 1375 rpm
